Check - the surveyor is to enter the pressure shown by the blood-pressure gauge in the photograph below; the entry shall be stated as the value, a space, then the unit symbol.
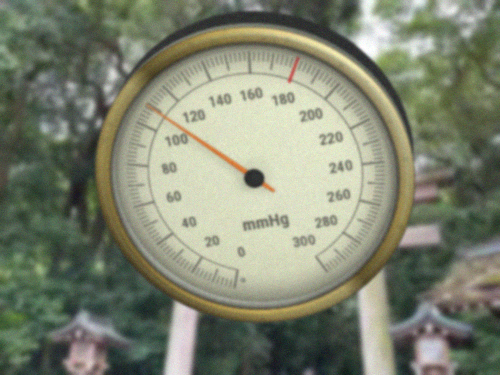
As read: 110 mmHg
